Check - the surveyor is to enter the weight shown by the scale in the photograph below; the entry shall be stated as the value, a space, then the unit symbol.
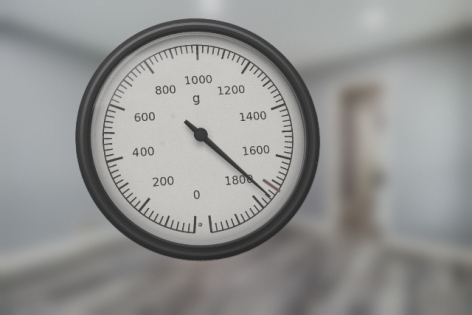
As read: 1760 g
